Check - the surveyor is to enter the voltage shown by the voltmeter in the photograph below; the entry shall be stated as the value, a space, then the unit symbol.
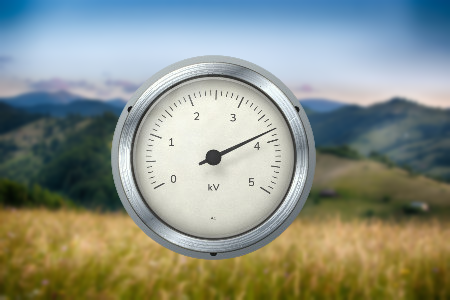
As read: 3.8 kV
